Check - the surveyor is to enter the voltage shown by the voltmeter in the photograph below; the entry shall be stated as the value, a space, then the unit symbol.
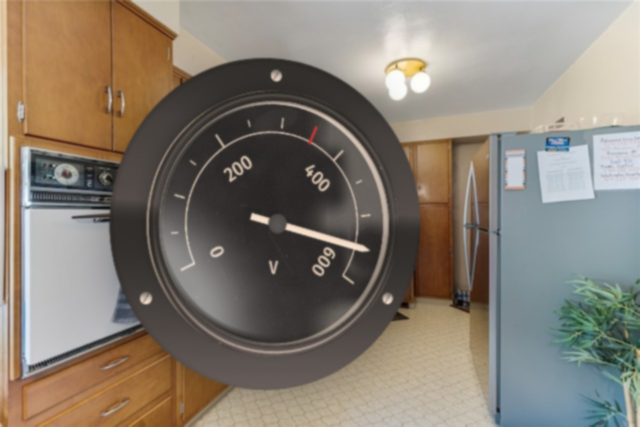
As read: 550 V
